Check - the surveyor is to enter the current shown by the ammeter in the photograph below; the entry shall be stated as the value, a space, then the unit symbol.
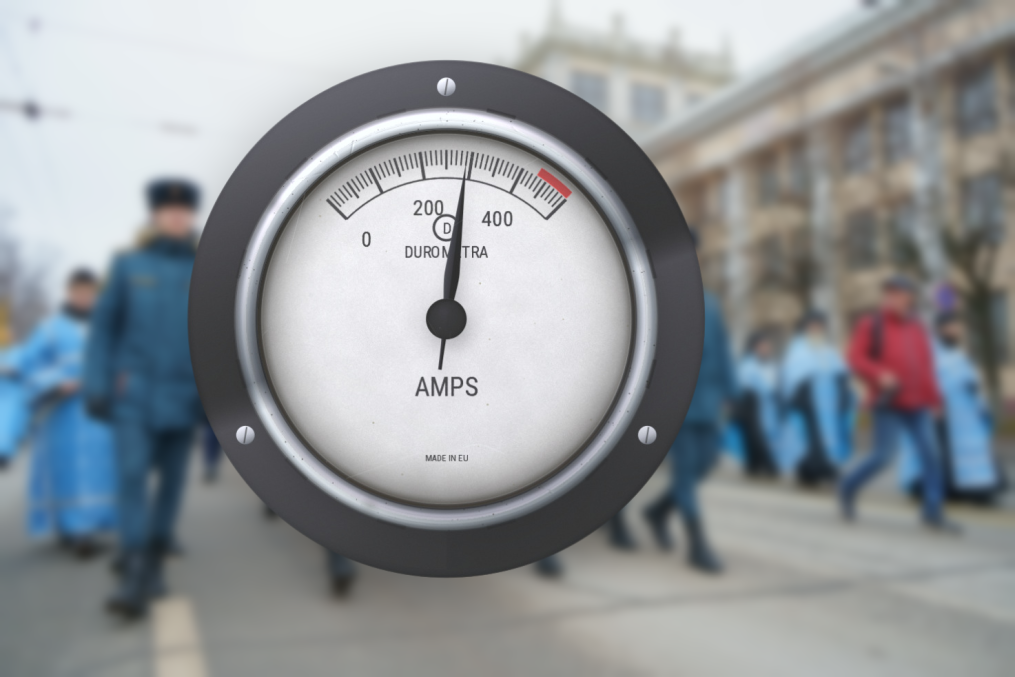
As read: 290 A
